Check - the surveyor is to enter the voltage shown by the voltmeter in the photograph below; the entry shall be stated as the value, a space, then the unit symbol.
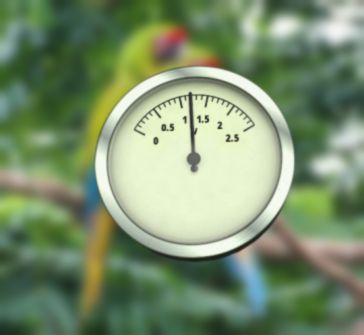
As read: 1.2 V
